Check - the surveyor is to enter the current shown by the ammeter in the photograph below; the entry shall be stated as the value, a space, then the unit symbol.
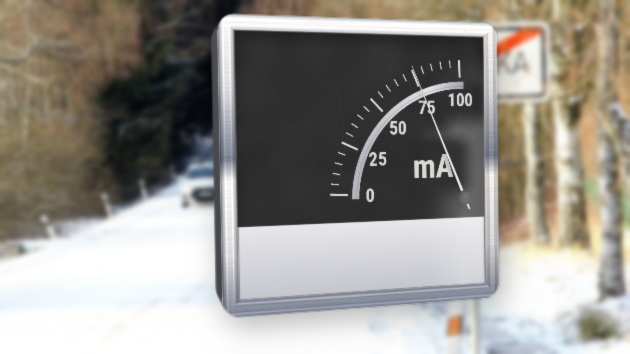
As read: 75 mA
